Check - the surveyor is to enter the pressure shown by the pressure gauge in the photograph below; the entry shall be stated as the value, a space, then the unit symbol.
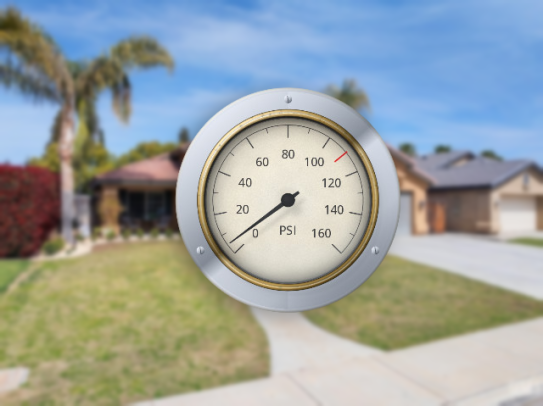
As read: 5 psi
